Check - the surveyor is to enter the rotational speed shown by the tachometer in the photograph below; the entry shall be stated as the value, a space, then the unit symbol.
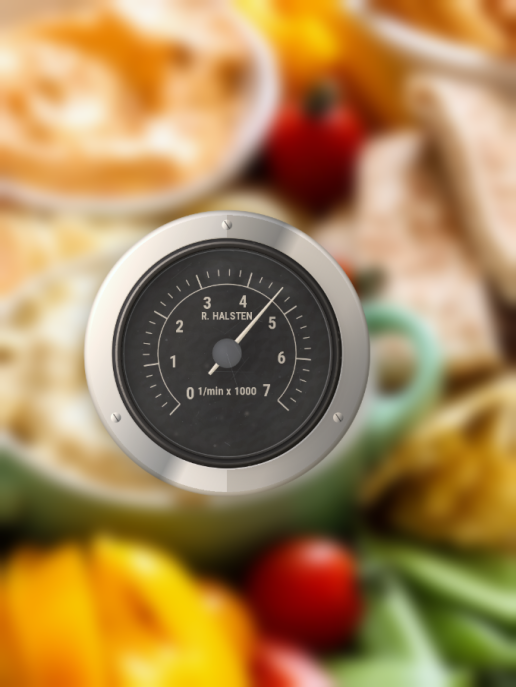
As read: 4600 rpm
